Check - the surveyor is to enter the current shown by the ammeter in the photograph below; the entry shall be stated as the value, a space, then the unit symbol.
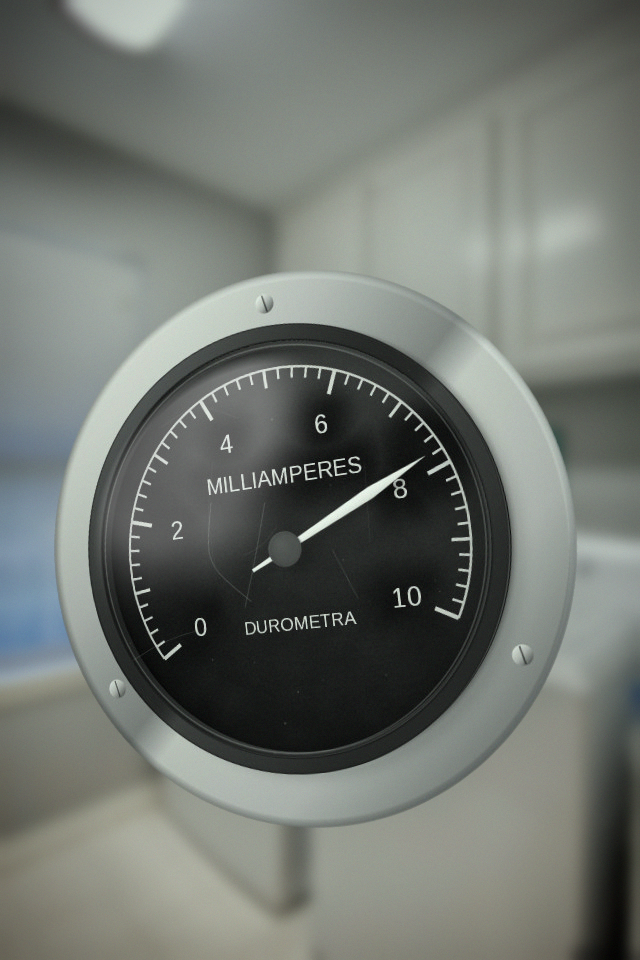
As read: 7.8 mA
